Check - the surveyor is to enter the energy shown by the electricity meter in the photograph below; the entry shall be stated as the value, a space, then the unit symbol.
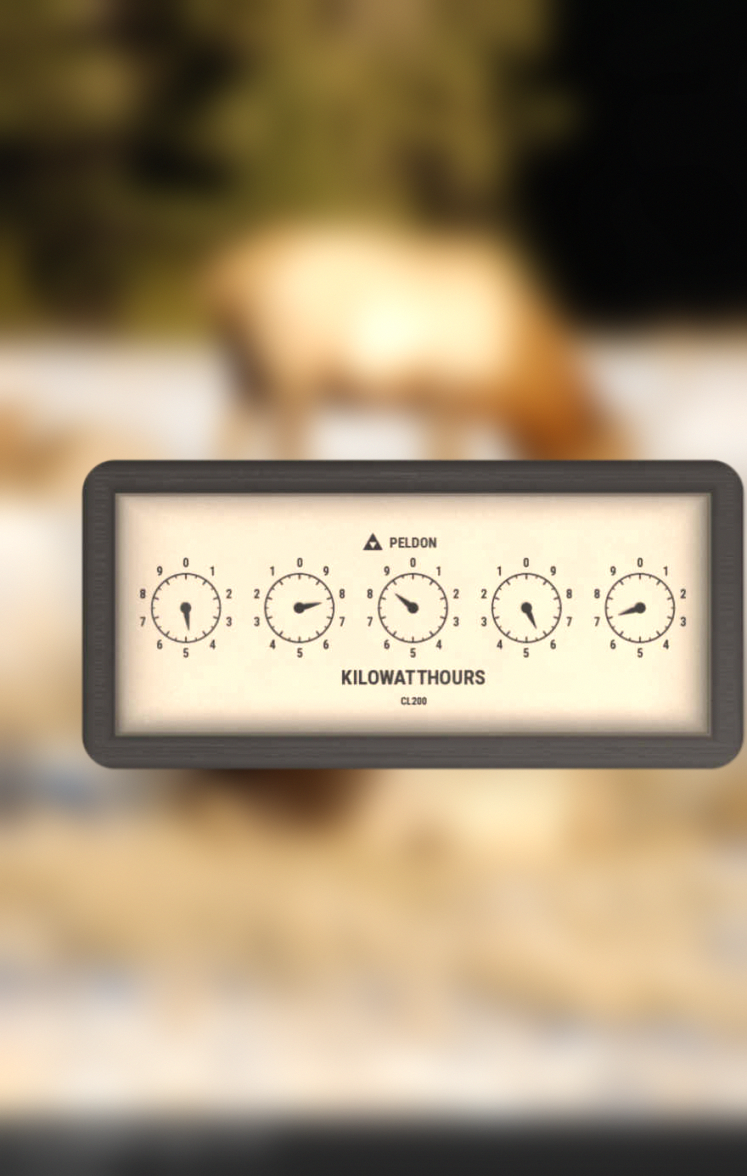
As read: 47857 kWh
